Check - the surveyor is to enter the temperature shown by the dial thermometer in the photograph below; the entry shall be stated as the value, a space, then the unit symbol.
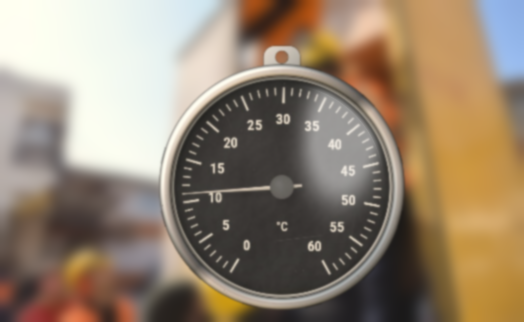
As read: 11 °C
